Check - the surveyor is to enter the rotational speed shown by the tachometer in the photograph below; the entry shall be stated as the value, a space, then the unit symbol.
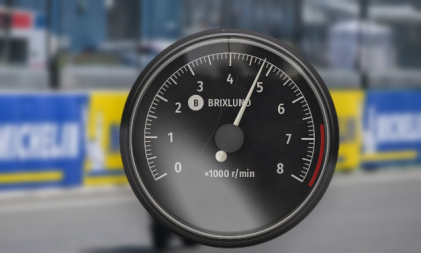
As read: 4800 rpm
